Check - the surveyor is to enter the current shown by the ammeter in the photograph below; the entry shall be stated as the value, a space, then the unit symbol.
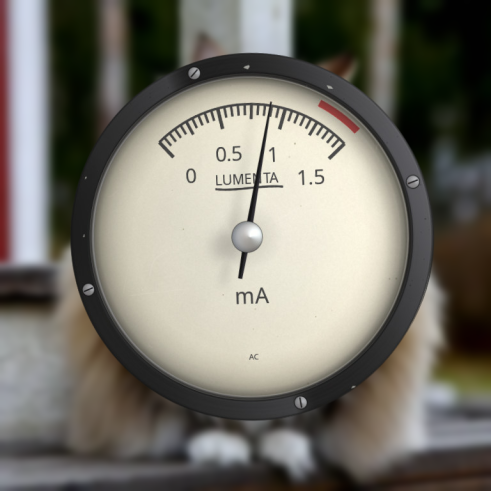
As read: 0.9 mA
